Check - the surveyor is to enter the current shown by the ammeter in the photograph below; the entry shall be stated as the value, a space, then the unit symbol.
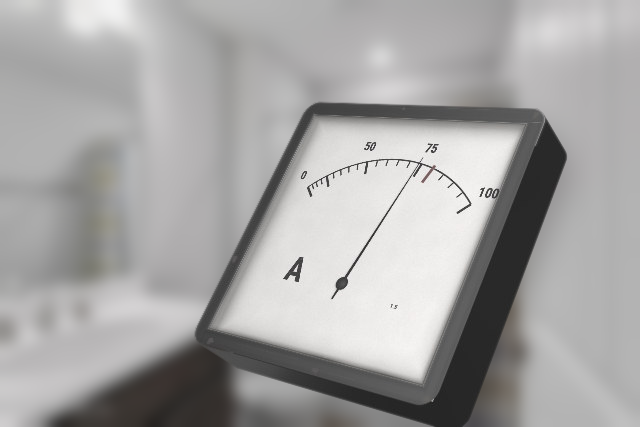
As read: 75 A
